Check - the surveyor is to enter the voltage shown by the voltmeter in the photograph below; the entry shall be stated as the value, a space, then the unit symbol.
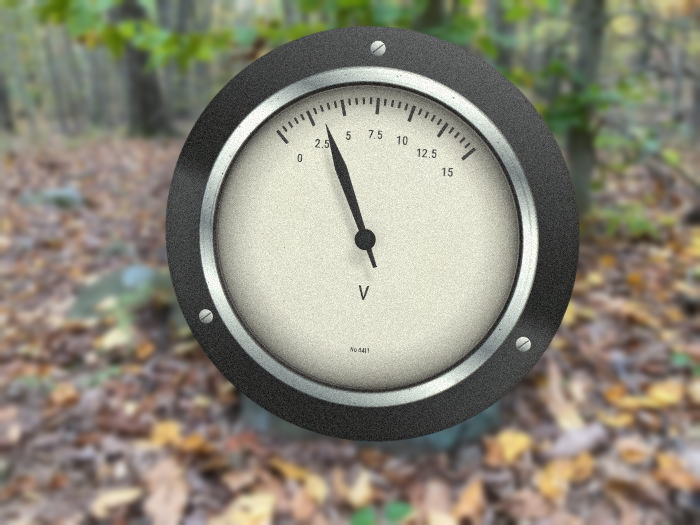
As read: 3.5 V
